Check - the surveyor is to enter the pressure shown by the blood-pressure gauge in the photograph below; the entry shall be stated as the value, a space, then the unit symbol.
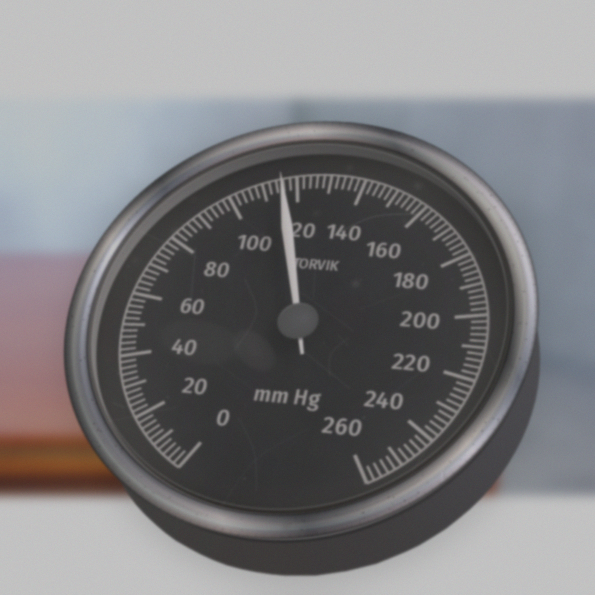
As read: 116 mmHg
